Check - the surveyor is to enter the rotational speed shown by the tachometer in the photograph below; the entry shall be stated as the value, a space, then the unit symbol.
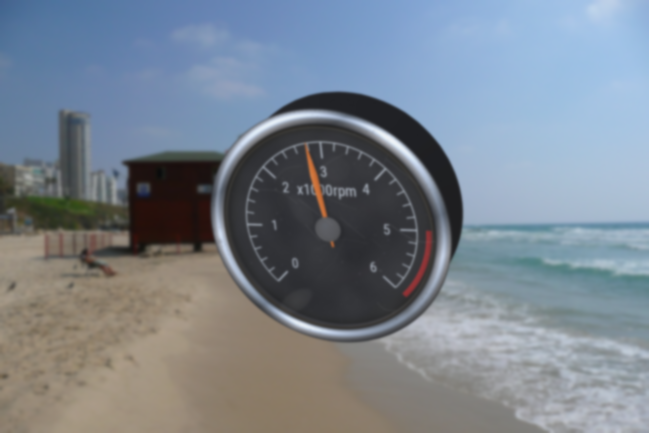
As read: 2800 rpm
